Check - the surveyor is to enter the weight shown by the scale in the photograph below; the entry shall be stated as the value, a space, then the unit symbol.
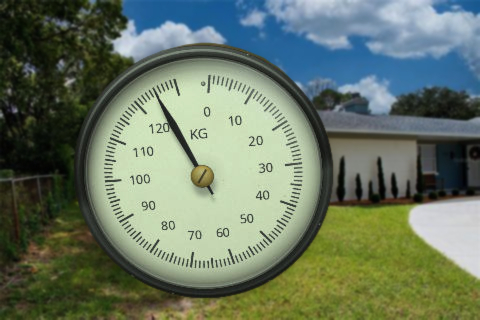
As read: 125 kg
